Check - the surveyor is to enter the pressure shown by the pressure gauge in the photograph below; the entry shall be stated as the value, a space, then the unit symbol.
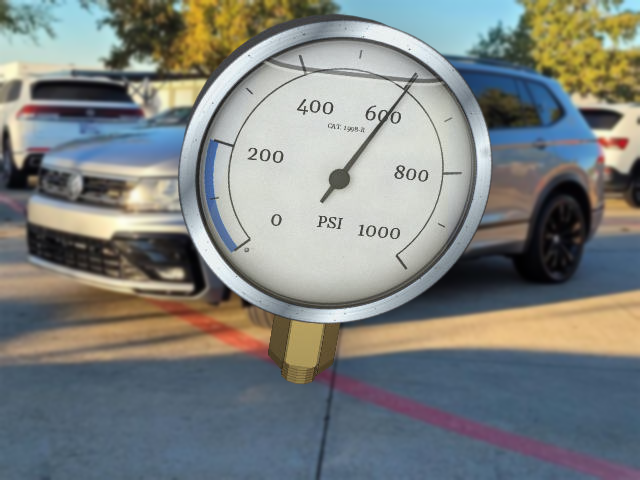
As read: 600 psi
